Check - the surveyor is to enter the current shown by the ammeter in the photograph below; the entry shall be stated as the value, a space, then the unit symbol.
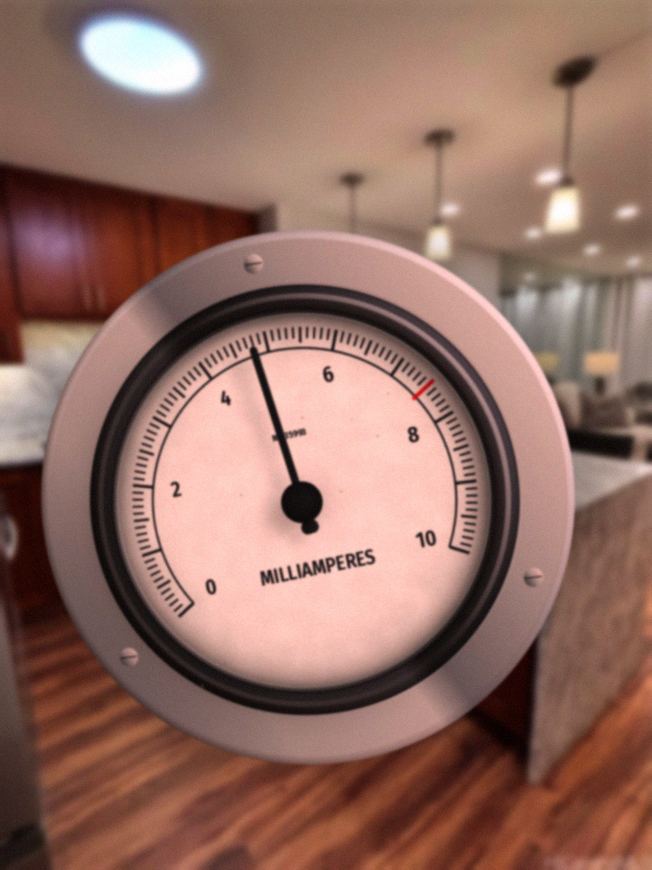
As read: 4.8 mA
